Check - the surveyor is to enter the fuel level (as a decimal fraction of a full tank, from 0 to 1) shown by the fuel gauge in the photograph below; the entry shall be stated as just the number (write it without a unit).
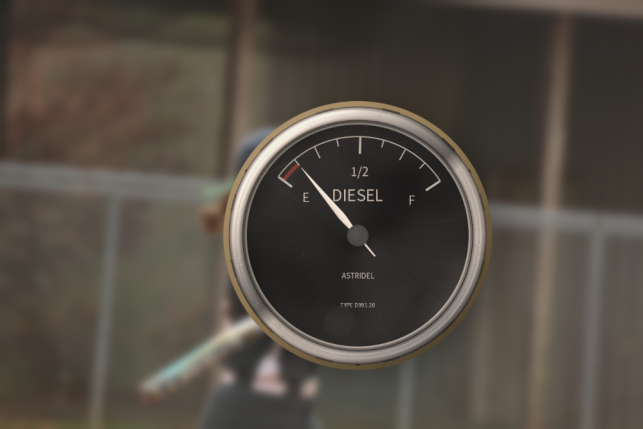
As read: 0.125
